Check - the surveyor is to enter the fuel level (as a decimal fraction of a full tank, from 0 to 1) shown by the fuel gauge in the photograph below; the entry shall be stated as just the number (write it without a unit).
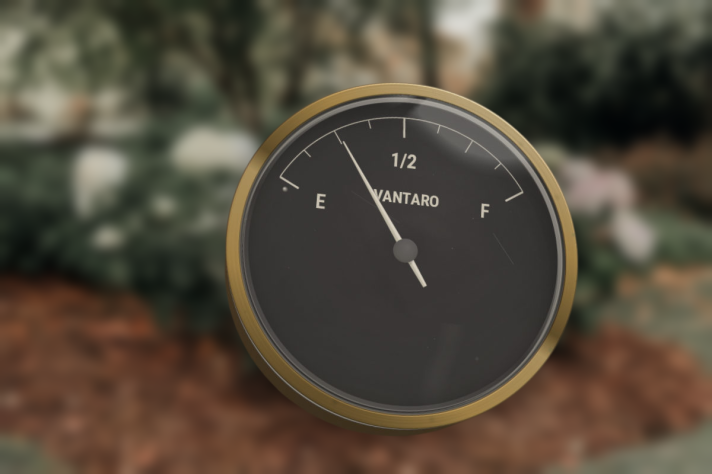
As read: 0.25
